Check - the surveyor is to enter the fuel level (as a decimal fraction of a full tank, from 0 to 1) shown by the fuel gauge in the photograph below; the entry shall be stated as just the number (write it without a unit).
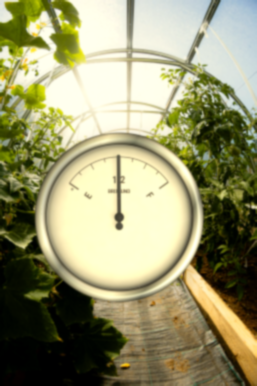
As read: 0.5
